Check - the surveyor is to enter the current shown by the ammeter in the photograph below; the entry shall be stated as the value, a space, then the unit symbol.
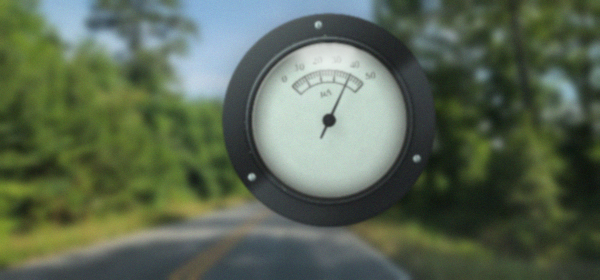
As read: 40 µA
